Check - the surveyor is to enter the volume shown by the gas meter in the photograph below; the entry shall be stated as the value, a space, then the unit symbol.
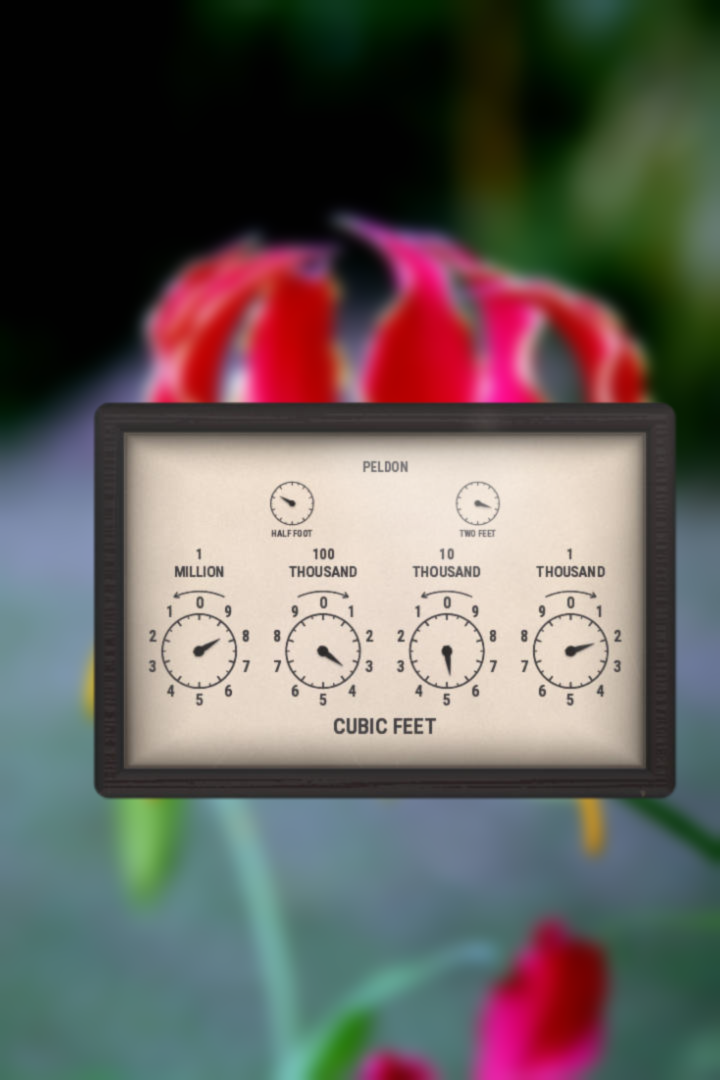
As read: 835200 ft³
